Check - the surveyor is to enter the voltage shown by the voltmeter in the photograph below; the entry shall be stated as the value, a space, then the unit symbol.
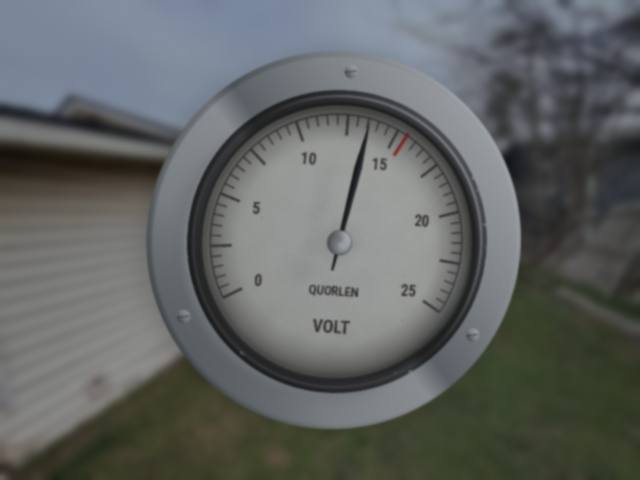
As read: 13.5 V
